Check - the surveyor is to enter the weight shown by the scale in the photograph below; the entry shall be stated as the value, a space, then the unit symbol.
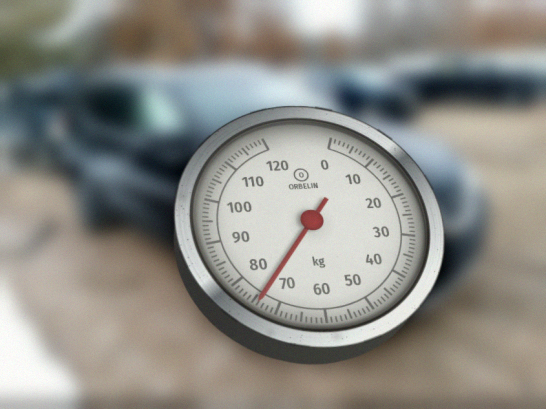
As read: 74 kg
